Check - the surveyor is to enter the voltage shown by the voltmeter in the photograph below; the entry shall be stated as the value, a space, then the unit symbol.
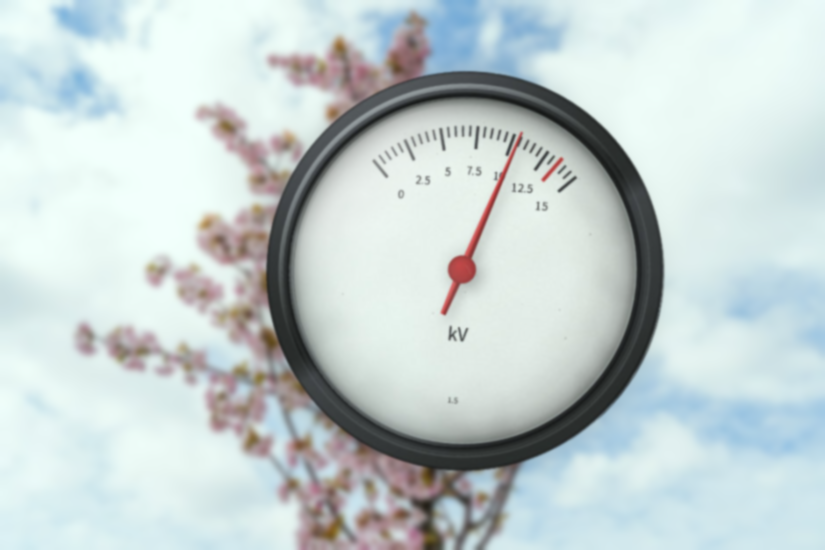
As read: 10.5 kV
